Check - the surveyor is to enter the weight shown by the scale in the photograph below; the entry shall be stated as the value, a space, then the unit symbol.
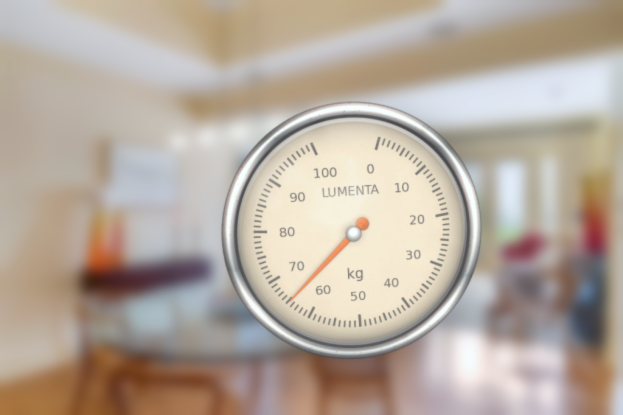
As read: 65 kg
